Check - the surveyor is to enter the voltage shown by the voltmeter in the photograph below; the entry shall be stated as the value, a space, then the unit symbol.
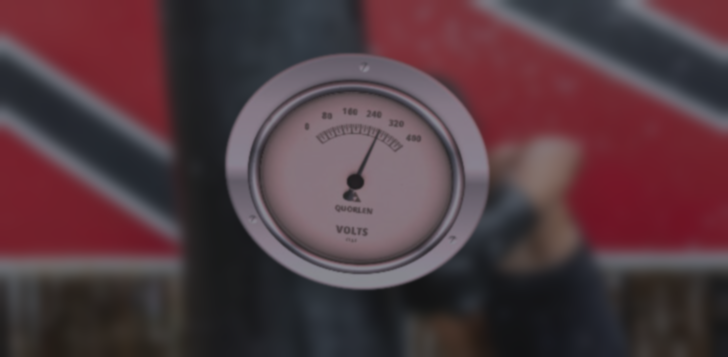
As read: 280 V
